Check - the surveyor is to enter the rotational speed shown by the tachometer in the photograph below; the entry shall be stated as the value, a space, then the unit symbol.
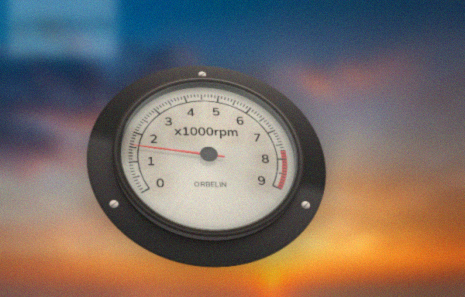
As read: 1500 rpm
